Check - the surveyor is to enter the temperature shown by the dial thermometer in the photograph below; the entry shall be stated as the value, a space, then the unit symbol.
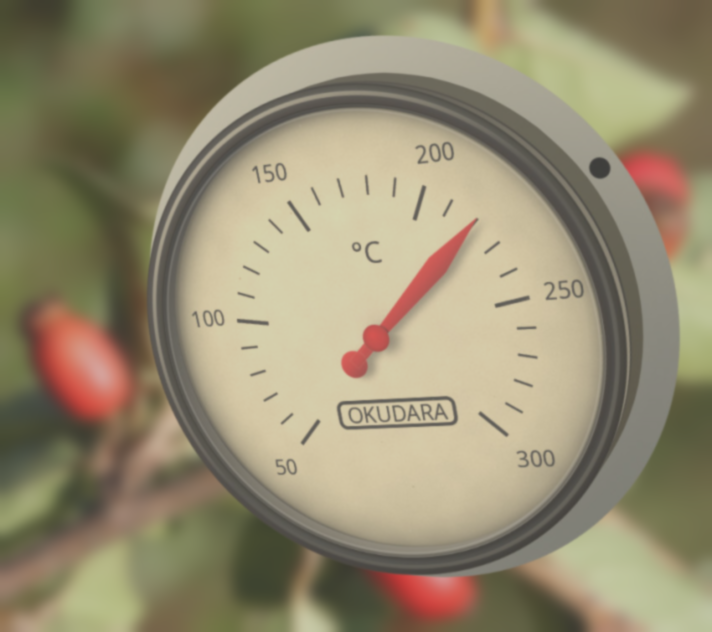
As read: 220 °C
